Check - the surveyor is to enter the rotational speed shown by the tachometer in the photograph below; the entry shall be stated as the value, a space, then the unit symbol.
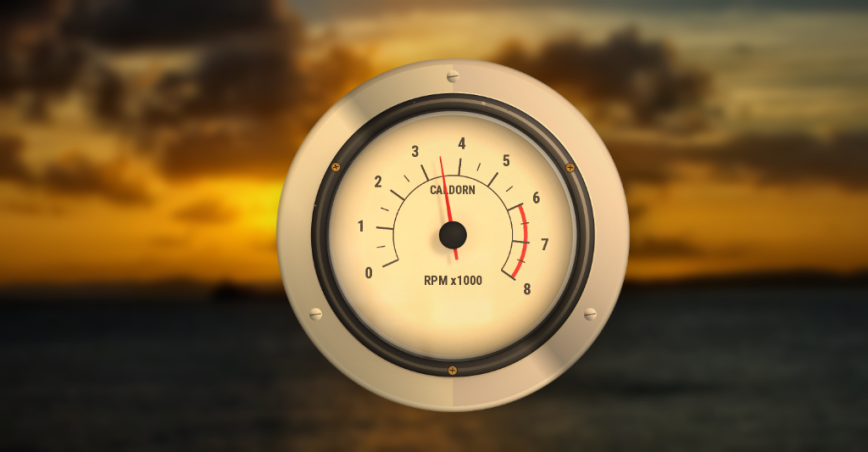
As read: 3500 rpm
